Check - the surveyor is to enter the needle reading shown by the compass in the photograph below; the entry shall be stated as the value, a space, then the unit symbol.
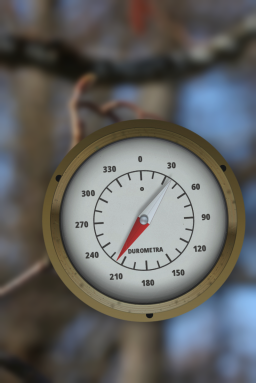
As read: 217.5 °
